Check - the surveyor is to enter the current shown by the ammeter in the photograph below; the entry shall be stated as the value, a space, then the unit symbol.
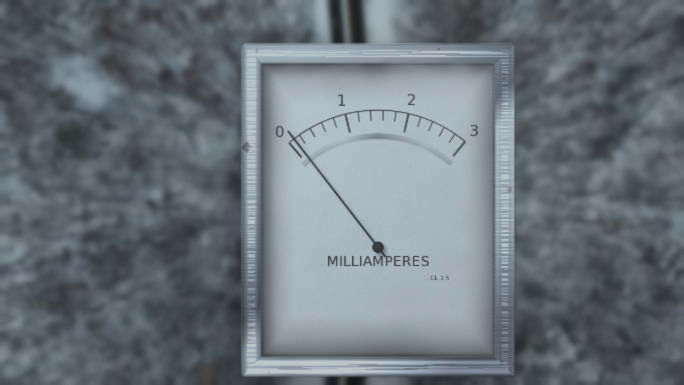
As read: 0.1 mA
